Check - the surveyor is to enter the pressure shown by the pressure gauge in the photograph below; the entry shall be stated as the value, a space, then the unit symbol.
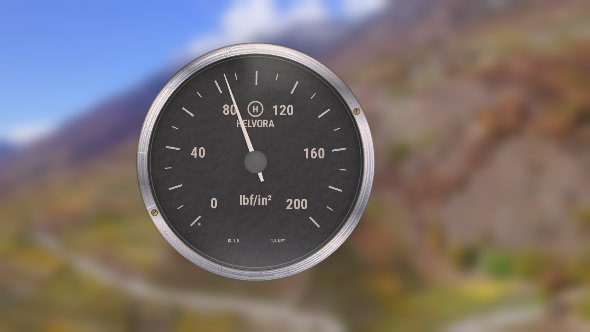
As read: 85 psi
